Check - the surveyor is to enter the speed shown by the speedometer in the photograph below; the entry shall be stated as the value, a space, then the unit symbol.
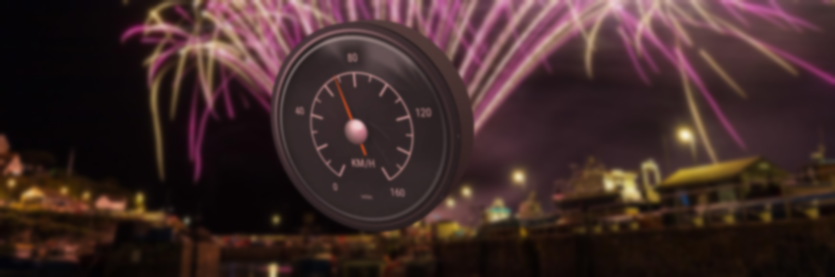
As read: 70 km/h
